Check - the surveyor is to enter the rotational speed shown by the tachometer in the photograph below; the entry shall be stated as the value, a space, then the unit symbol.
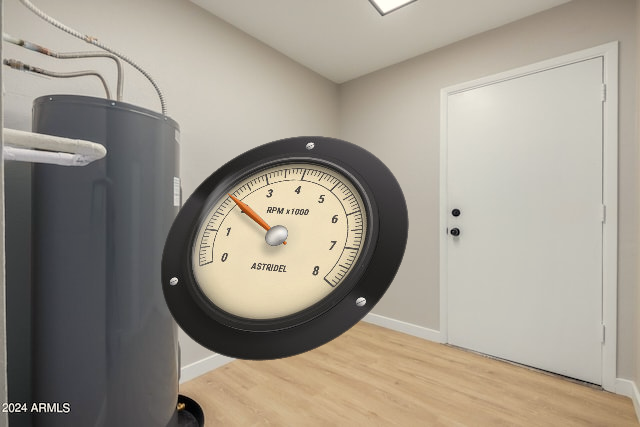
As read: 2000 rpm
